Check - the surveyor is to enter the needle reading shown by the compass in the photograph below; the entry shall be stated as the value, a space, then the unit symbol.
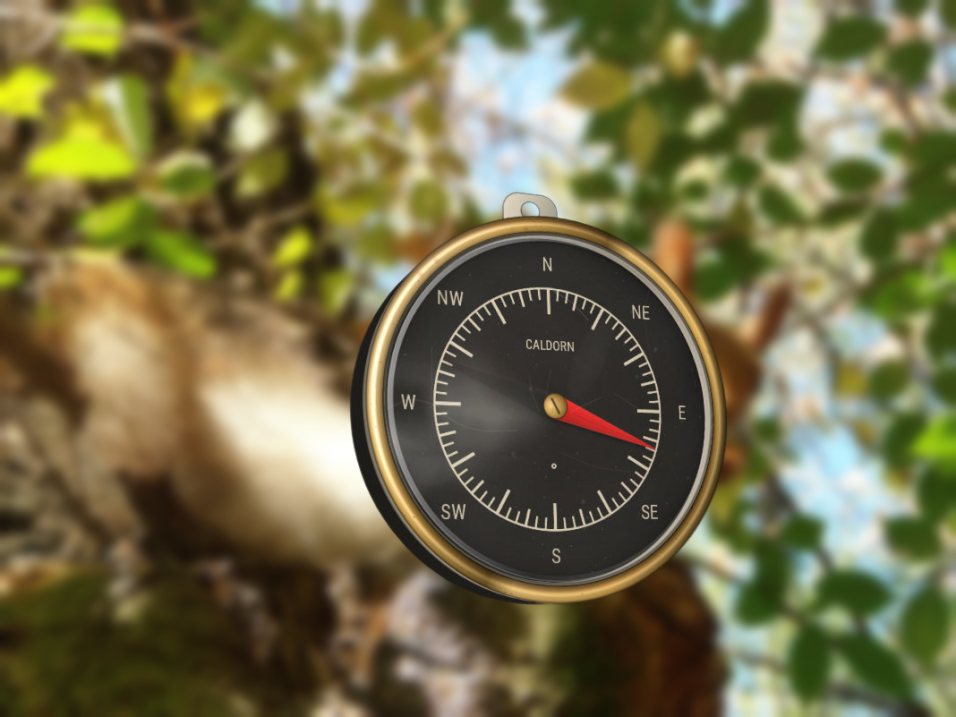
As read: 110 °
